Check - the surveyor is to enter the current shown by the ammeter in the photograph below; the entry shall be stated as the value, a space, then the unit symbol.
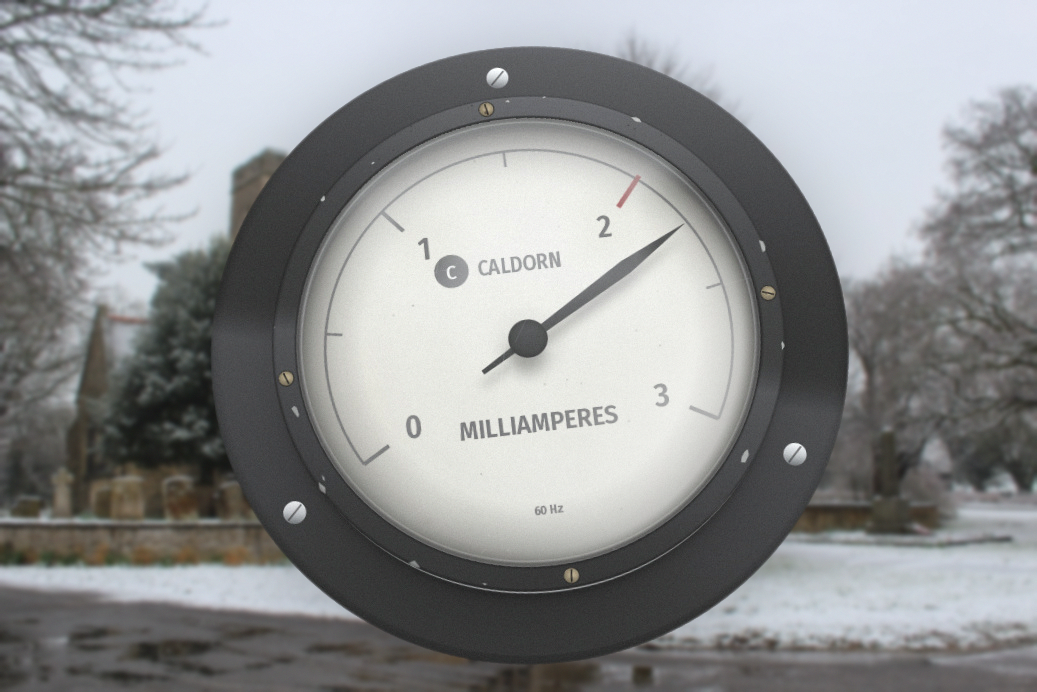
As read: 2.25 mA
